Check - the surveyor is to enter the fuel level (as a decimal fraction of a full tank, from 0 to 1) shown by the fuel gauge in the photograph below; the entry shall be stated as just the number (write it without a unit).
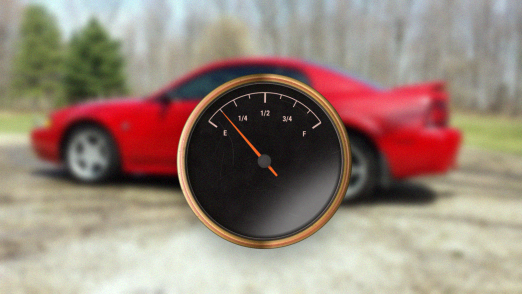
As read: 0.125
